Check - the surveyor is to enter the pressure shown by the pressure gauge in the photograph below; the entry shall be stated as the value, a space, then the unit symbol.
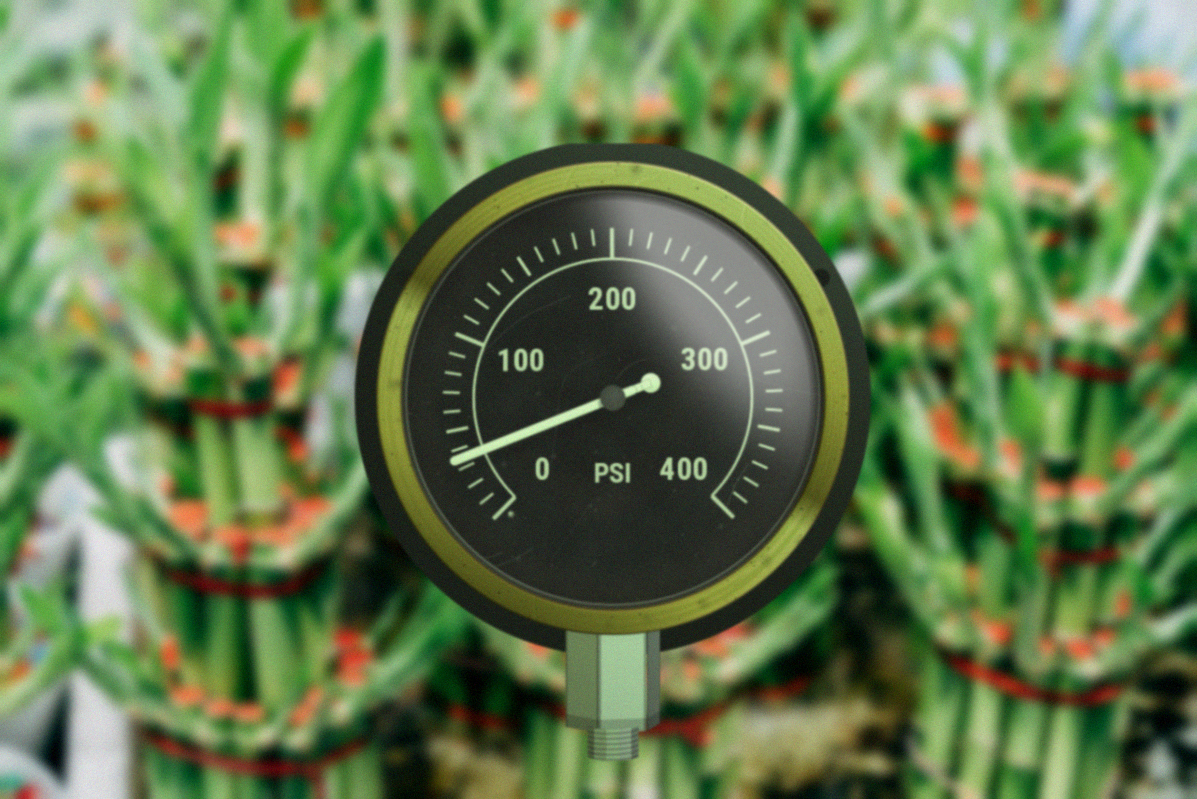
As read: 35 psi
